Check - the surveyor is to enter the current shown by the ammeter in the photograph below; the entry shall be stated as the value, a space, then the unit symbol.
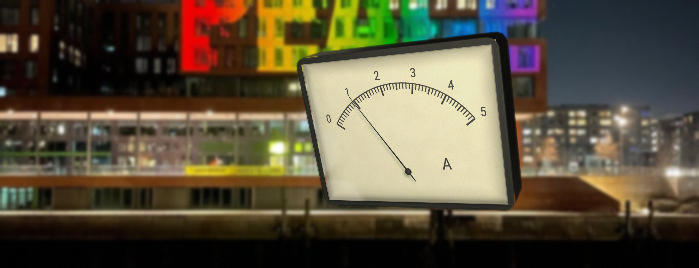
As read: 1 A
